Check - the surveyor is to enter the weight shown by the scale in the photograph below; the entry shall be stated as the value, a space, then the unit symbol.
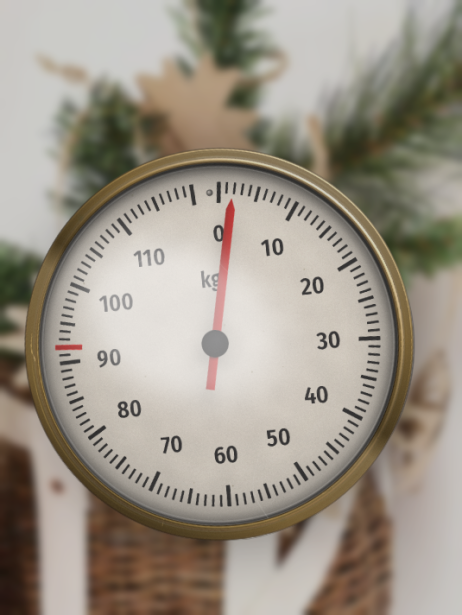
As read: 2 kg
